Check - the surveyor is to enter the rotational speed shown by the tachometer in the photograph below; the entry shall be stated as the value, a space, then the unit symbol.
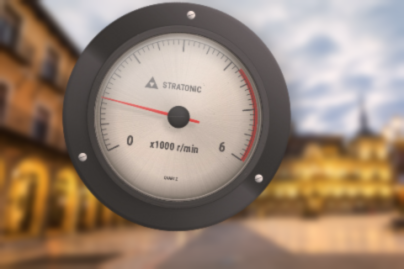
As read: 1000 rpm
